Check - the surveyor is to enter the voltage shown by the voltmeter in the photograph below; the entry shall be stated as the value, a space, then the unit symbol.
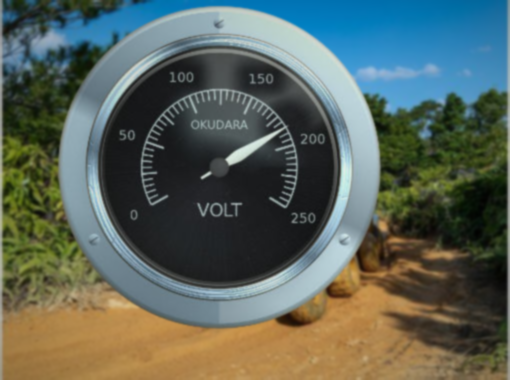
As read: 185 V
